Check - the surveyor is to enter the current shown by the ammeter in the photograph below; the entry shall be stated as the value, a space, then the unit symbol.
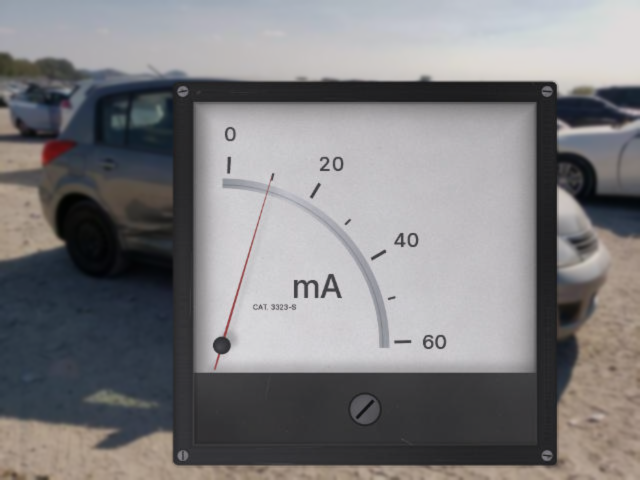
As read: 10 mA
